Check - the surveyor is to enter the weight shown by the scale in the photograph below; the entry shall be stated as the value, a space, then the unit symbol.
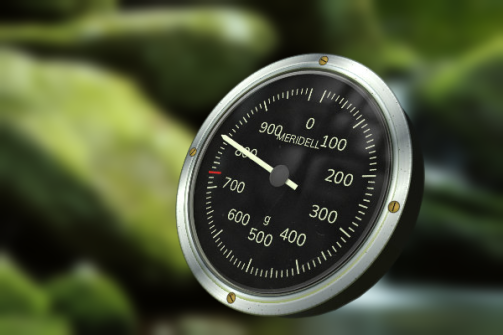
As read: 800 g
